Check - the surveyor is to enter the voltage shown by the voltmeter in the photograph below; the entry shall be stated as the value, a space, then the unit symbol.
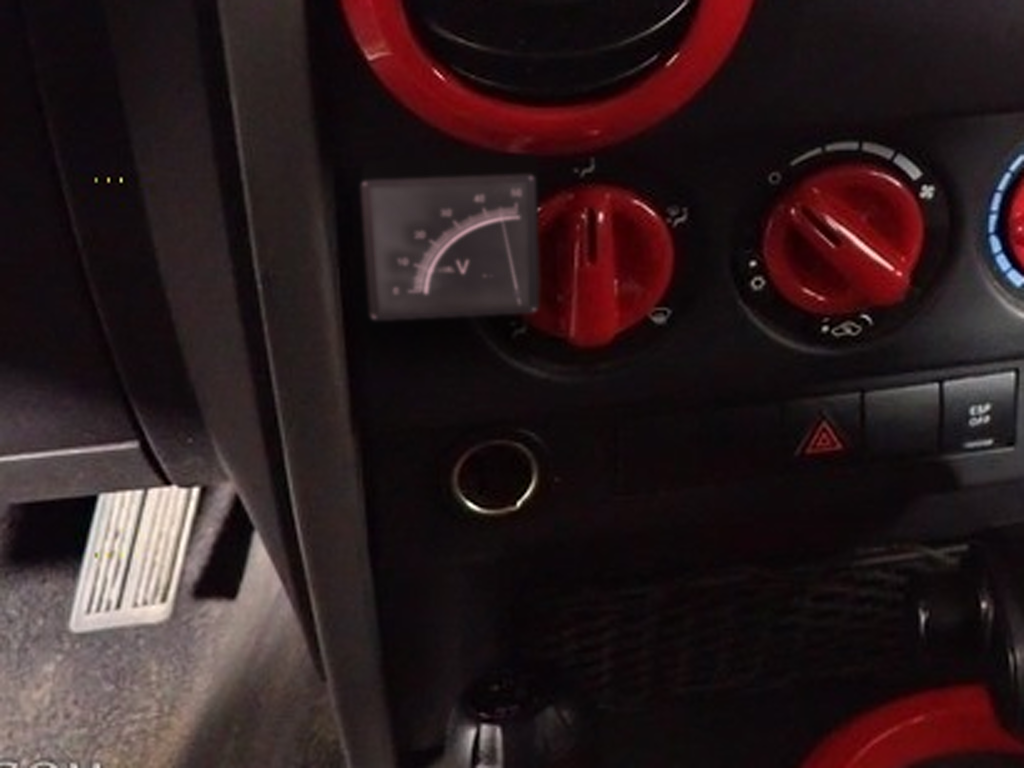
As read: 45 V
